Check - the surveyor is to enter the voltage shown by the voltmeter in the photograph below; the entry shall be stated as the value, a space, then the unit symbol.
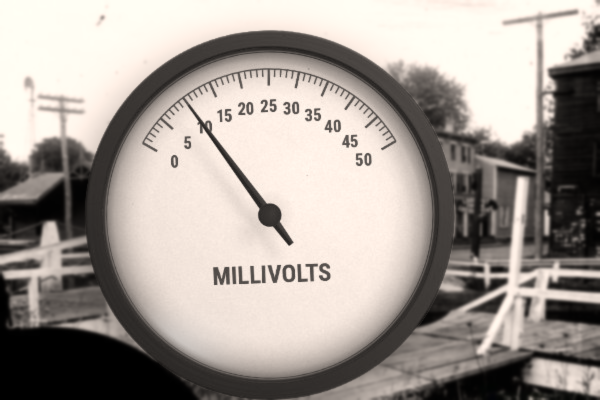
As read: 10 mV
